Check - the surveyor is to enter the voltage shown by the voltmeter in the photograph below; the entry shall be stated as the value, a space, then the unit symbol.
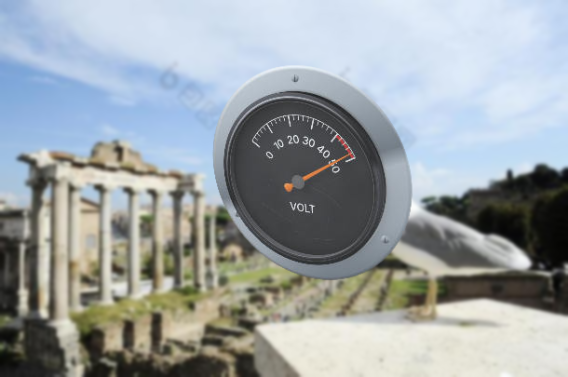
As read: 48 V
